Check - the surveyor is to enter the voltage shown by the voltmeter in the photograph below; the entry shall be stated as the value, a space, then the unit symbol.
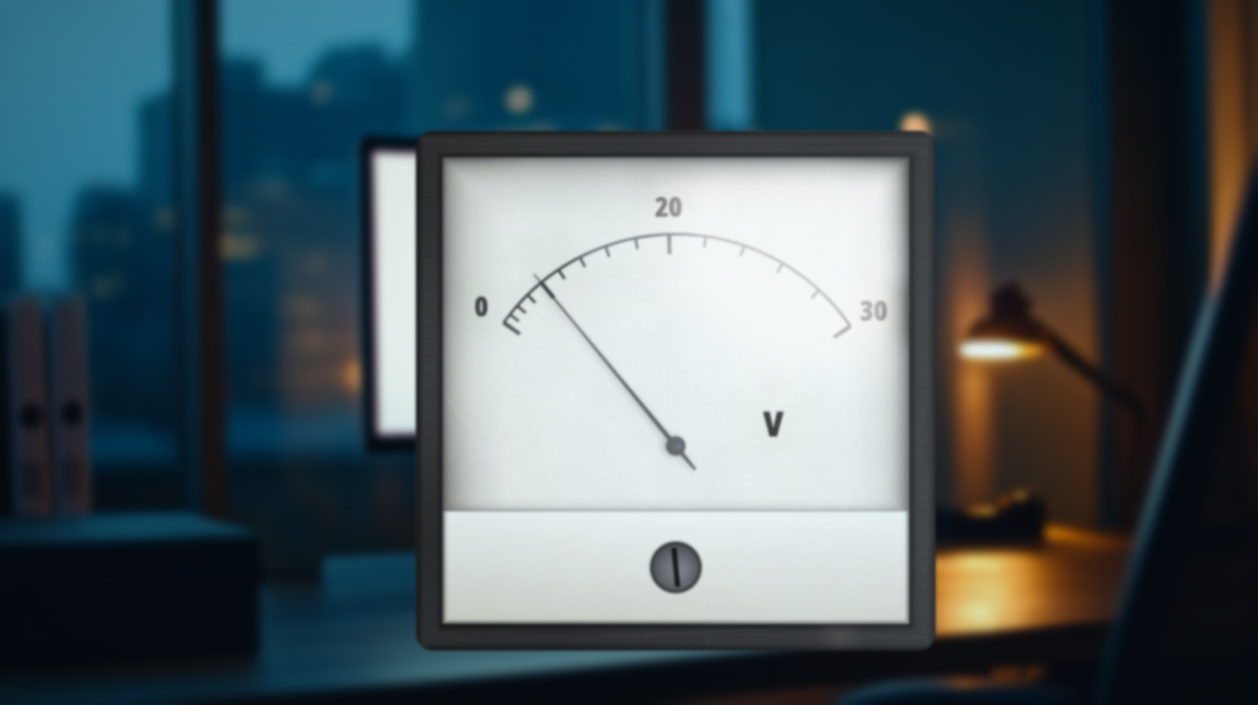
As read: 10 V
